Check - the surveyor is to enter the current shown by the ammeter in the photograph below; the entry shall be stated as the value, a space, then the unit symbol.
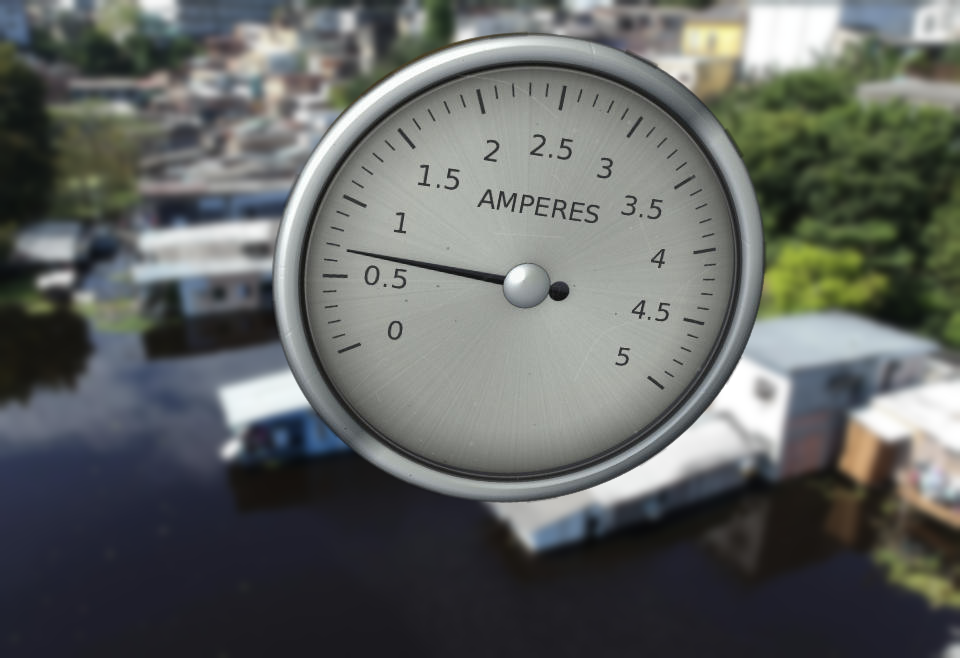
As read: 0.7 A
